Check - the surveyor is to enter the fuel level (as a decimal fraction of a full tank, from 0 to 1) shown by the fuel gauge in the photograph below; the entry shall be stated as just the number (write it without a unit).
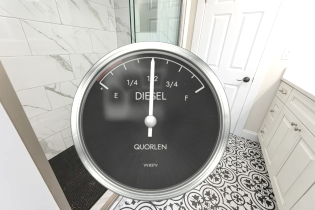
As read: 0.5
